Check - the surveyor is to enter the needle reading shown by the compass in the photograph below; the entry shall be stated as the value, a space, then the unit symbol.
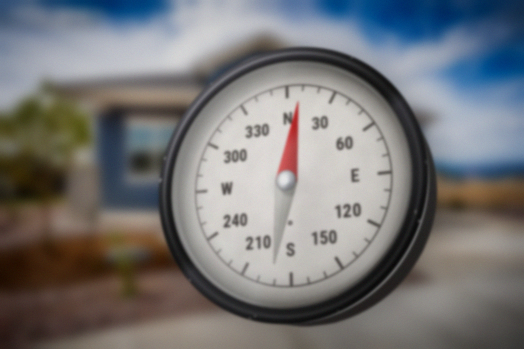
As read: 10 °
